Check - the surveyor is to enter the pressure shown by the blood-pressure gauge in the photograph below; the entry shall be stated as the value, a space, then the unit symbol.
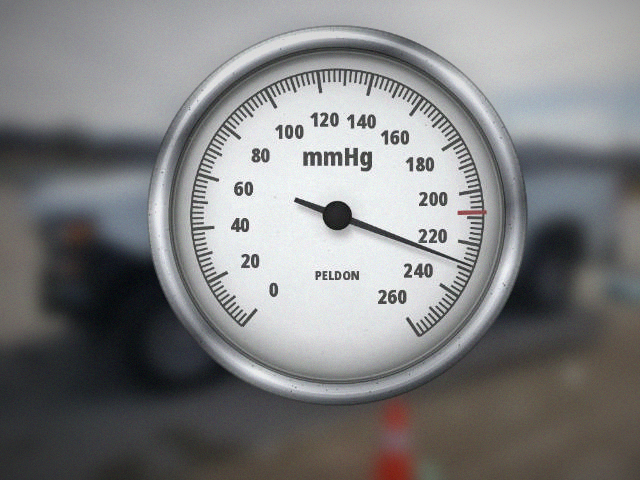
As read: 228 mmHg
